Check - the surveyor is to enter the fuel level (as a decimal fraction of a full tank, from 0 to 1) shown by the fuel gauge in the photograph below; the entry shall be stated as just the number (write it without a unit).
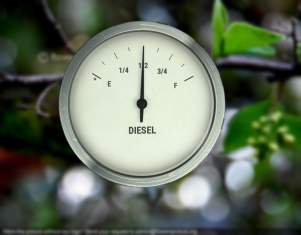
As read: 0.5
